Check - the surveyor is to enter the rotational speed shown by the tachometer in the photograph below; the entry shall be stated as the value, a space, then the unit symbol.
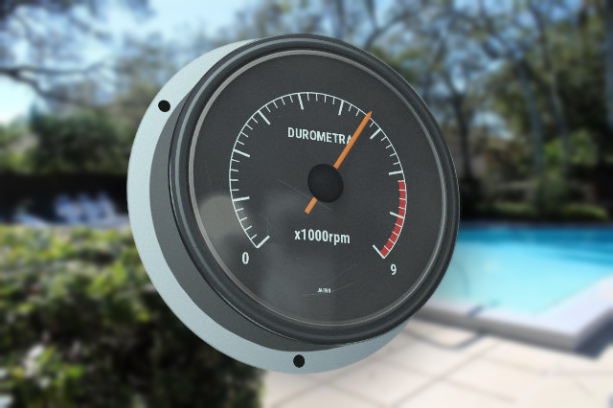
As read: 5600 rpm
